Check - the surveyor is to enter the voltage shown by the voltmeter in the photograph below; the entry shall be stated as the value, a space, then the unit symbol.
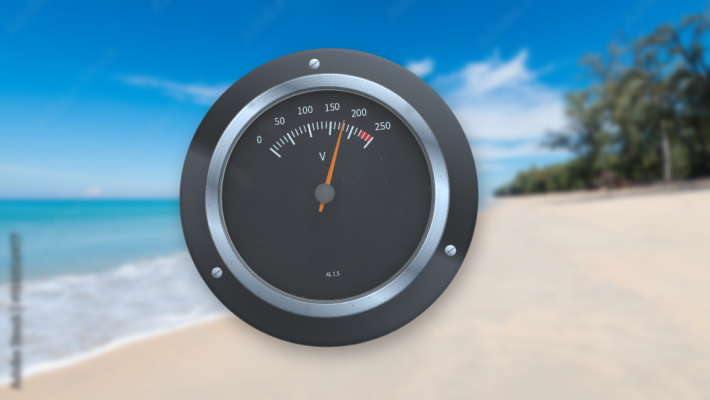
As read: 180 V
